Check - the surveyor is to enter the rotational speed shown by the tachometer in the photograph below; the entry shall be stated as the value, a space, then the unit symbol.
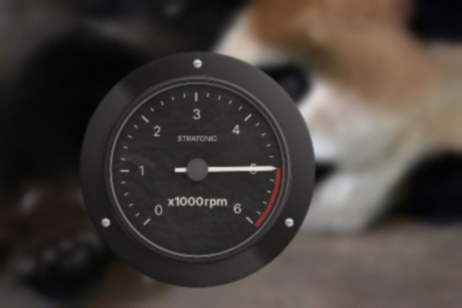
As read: 5000 rpm
